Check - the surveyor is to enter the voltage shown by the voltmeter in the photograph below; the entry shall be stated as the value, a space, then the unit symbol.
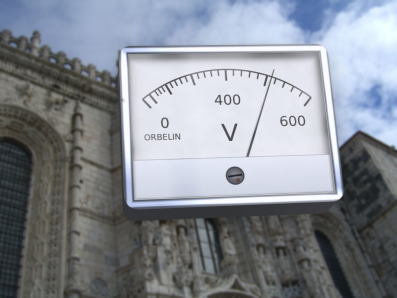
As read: 510 V
